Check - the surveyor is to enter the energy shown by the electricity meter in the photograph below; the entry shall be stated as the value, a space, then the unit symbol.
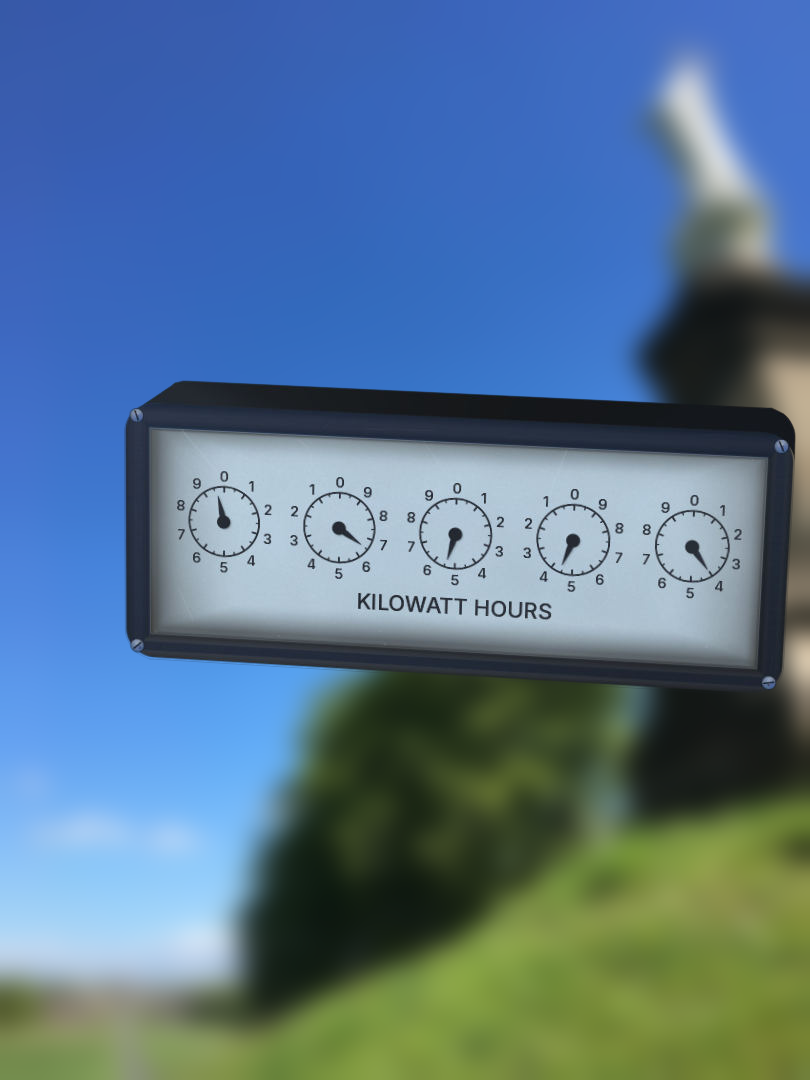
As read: 96544 kWh
